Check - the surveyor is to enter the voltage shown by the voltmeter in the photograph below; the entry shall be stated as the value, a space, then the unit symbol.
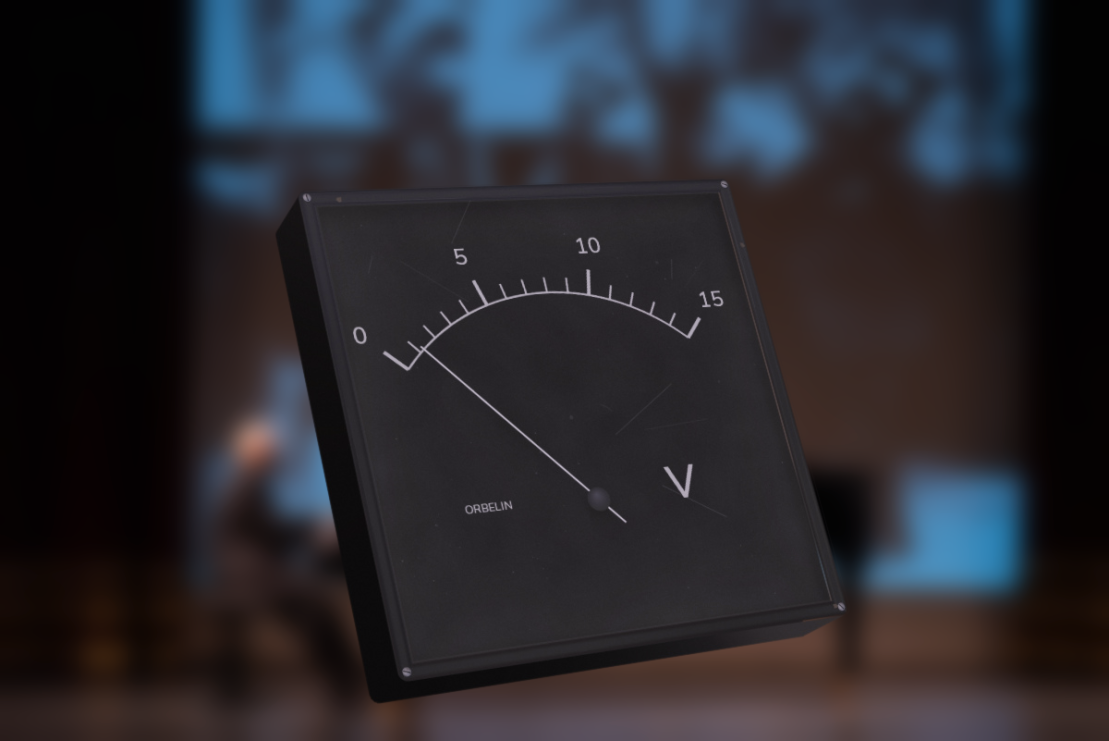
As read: 1 V
